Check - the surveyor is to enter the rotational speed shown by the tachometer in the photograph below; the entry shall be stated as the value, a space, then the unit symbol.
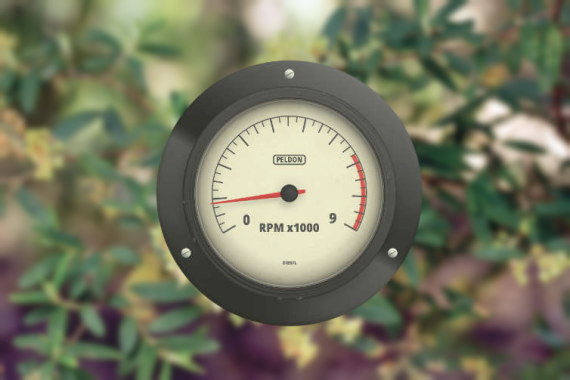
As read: 875 rpm
